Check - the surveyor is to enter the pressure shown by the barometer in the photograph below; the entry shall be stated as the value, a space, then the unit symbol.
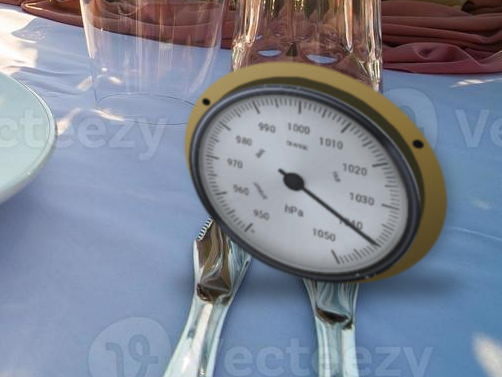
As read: 1040 hPa
